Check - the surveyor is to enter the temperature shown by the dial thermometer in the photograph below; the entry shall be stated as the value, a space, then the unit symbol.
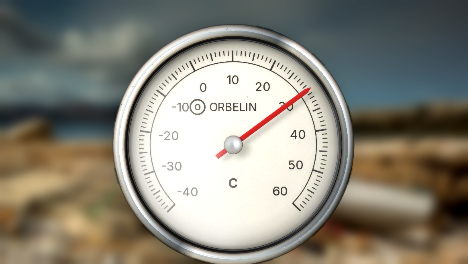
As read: 30 °C
